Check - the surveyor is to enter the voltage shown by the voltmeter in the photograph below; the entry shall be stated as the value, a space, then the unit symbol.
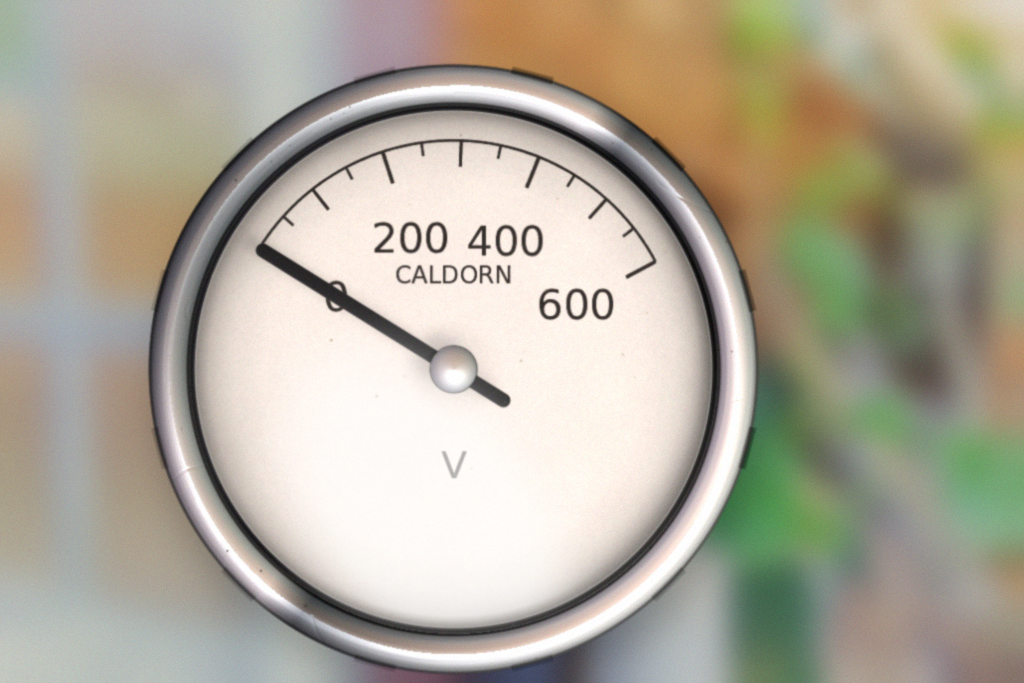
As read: 0 V
